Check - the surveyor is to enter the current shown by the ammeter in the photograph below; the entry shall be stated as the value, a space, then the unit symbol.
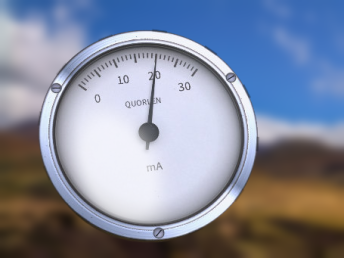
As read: 20 mA
